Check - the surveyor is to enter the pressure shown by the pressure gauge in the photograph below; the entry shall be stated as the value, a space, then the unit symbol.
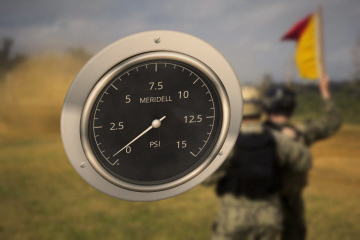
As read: 0.5 psi
